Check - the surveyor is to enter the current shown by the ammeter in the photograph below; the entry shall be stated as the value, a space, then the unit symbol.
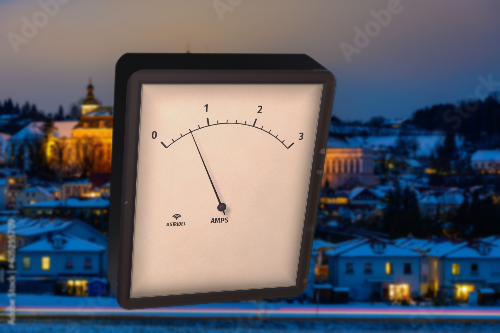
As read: 0.6 A
